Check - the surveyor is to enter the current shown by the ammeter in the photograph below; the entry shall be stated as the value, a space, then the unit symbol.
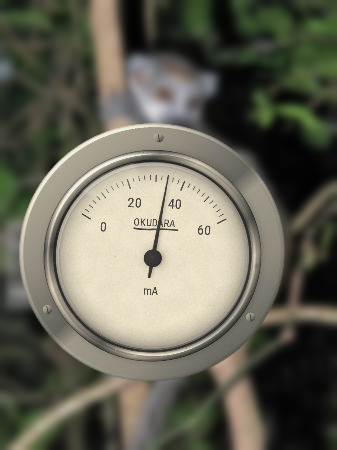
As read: 34 mA
